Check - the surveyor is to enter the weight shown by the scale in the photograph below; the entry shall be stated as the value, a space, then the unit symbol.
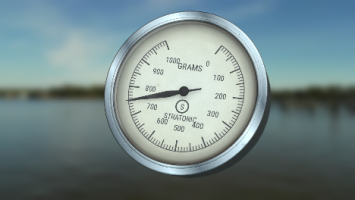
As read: 750 g
